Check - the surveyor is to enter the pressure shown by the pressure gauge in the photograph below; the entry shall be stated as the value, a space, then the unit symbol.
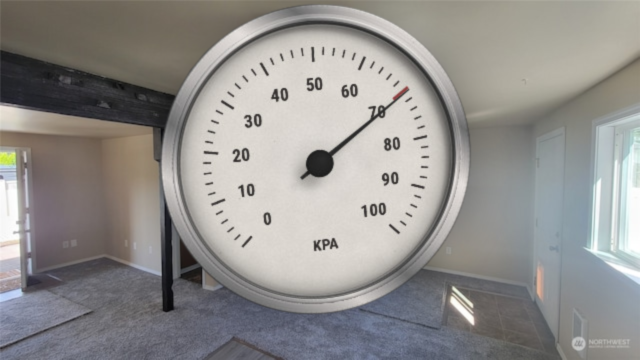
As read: 70 kPa
